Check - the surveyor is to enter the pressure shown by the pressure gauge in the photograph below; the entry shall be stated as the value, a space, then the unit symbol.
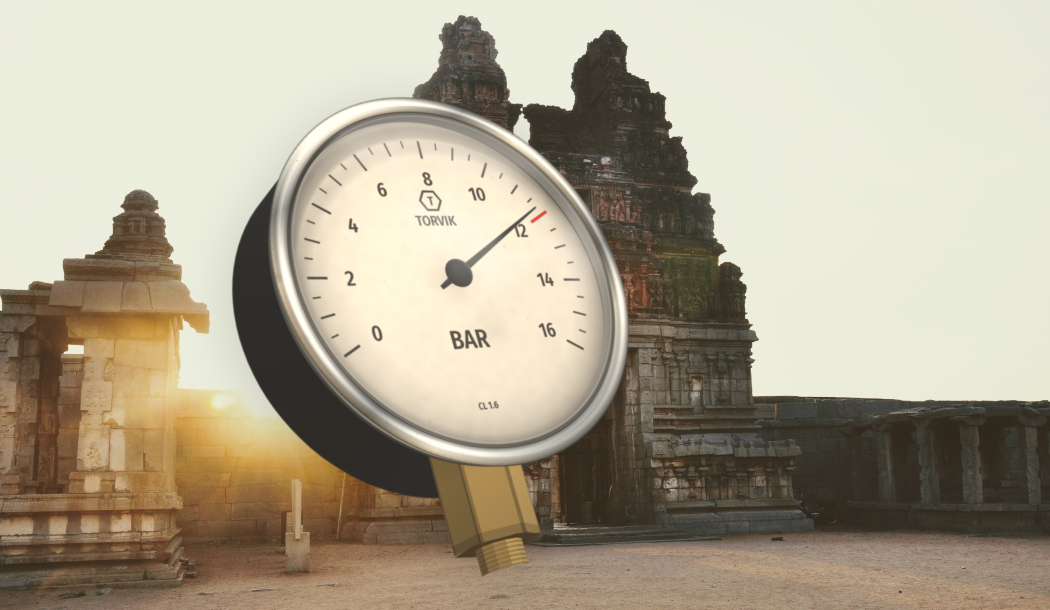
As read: 11.75 bar
